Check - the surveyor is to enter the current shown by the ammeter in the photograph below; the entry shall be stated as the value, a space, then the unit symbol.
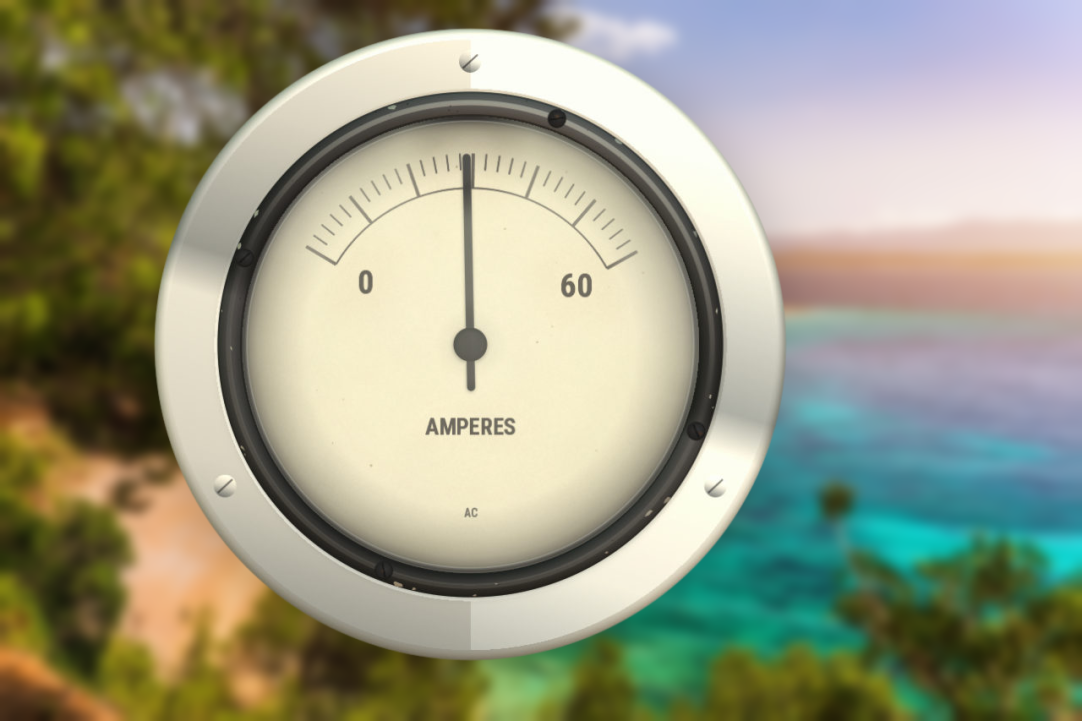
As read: 29 A
